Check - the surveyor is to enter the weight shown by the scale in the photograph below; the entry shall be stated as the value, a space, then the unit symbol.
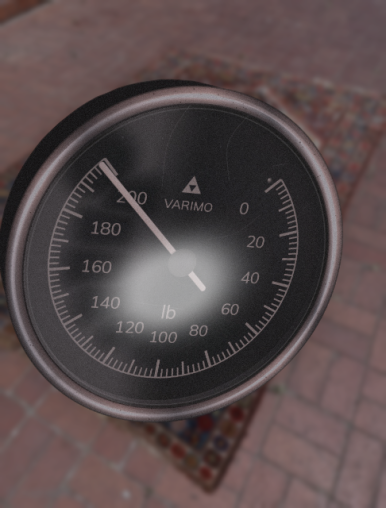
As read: 198 lb
